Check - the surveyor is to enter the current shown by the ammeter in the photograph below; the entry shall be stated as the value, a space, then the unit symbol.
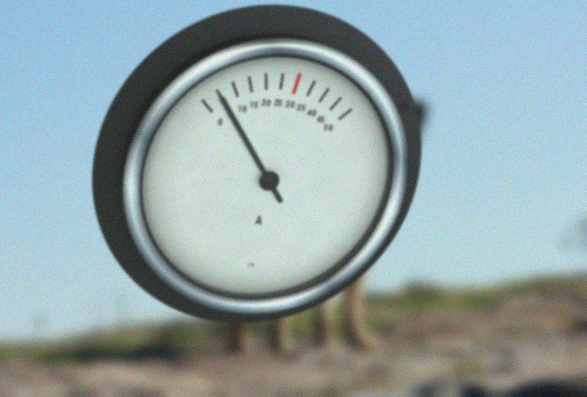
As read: 5 A
